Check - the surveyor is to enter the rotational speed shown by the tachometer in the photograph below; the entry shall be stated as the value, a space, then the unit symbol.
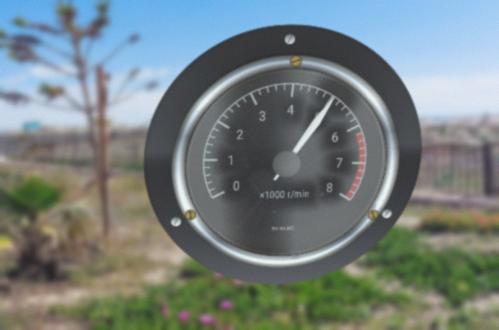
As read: 5000 rpm
